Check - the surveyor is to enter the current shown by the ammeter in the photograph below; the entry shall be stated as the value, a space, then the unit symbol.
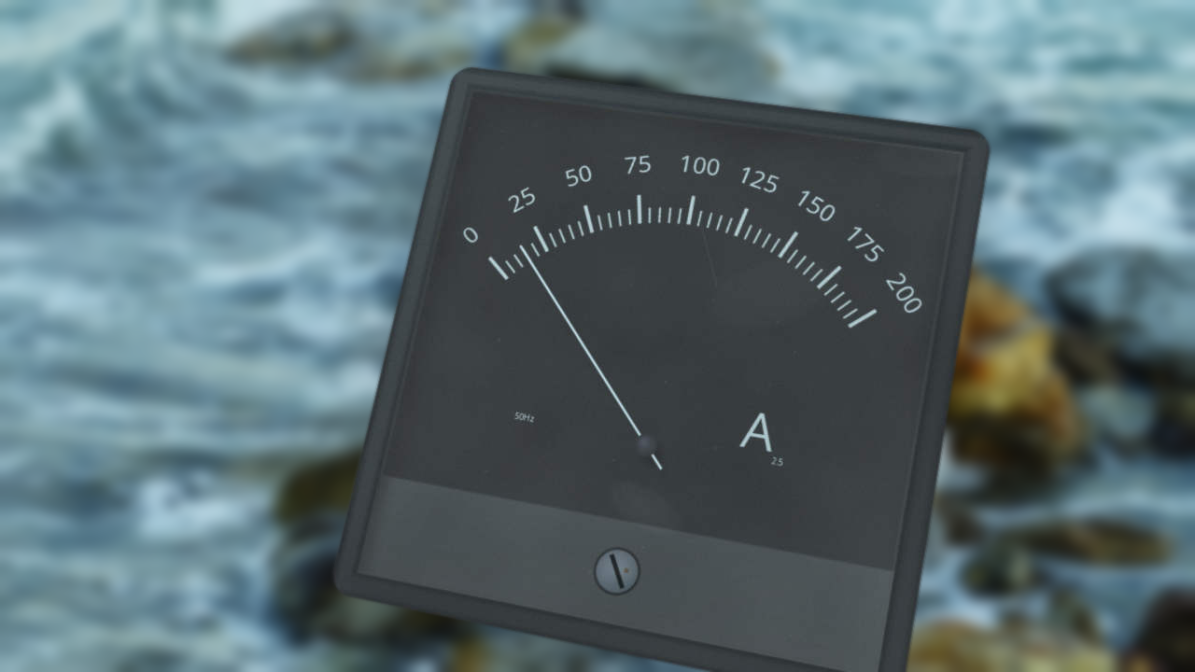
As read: 15 A
